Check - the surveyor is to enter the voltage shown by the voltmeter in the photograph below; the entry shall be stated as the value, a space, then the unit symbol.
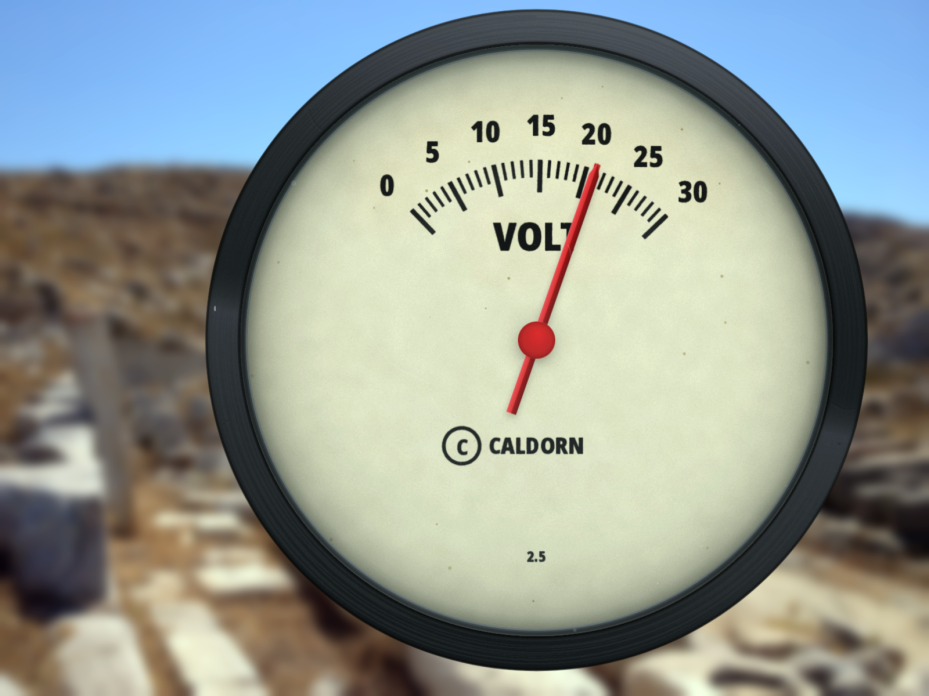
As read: 21 V
